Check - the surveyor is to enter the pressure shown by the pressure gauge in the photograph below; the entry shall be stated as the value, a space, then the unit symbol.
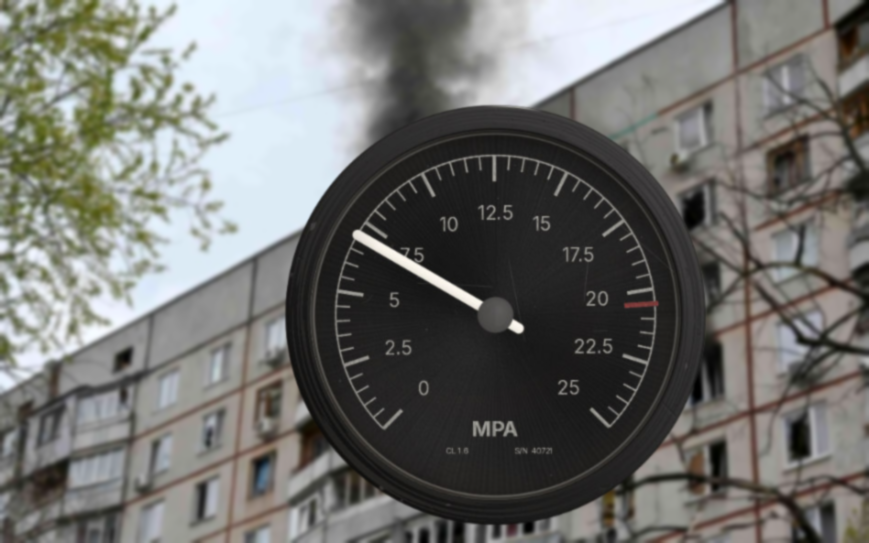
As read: 7 MPa
